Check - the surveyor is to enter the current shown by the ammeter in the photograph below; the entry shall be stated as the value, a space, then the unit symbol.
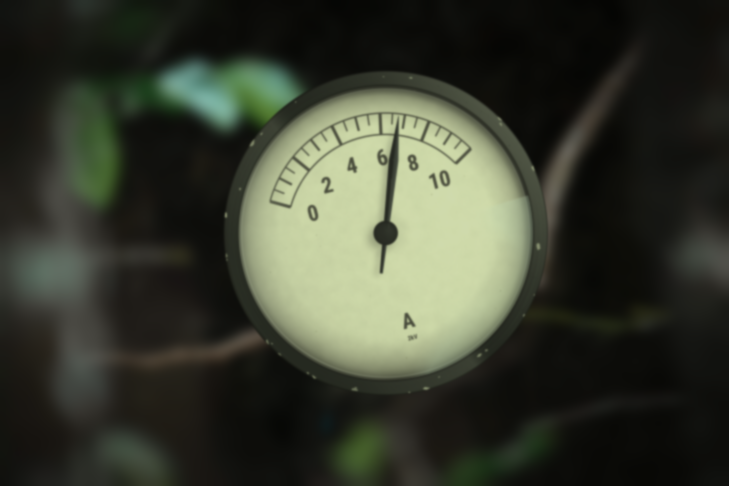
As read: 6.75 A
